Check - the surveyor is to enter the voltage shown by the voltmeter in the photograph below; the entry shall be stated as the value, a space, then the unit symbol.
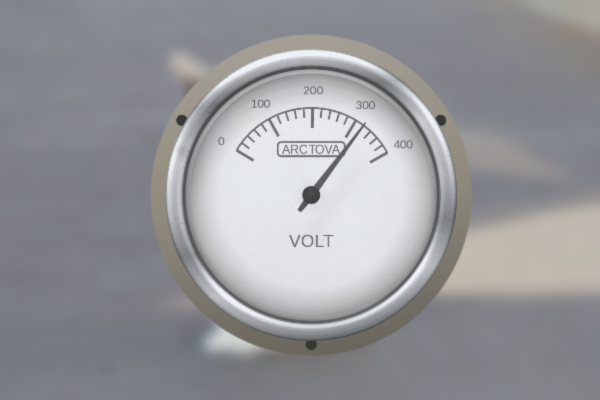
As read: 320 V
